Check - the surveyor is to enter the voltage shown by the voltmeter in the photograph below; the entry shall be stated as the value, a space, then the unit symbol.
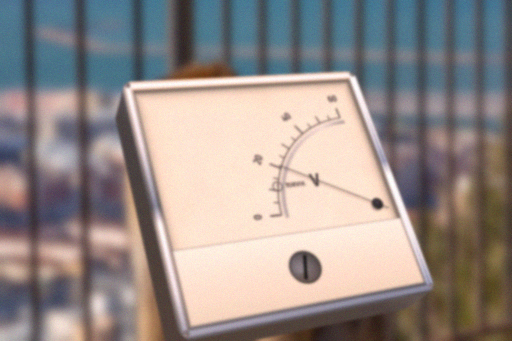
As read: 20 V
